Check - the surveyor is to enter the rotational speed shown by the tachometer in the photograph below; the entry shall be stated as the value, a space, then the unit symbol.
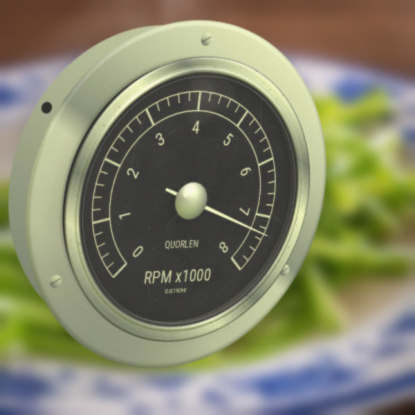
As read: 7300 rpm
